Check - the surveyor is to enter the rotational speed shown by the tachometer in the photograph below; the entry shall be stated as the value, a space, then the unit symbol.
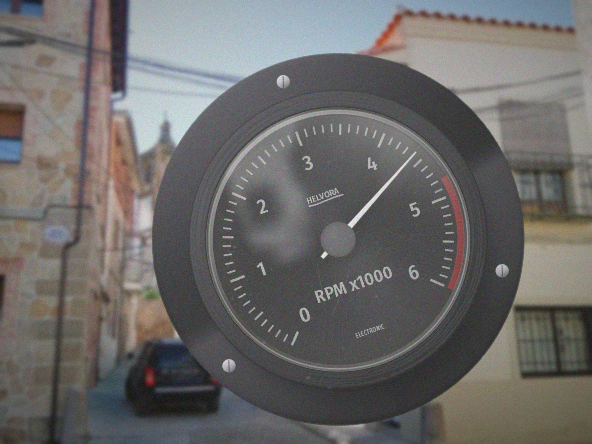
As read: 4400 rpm
